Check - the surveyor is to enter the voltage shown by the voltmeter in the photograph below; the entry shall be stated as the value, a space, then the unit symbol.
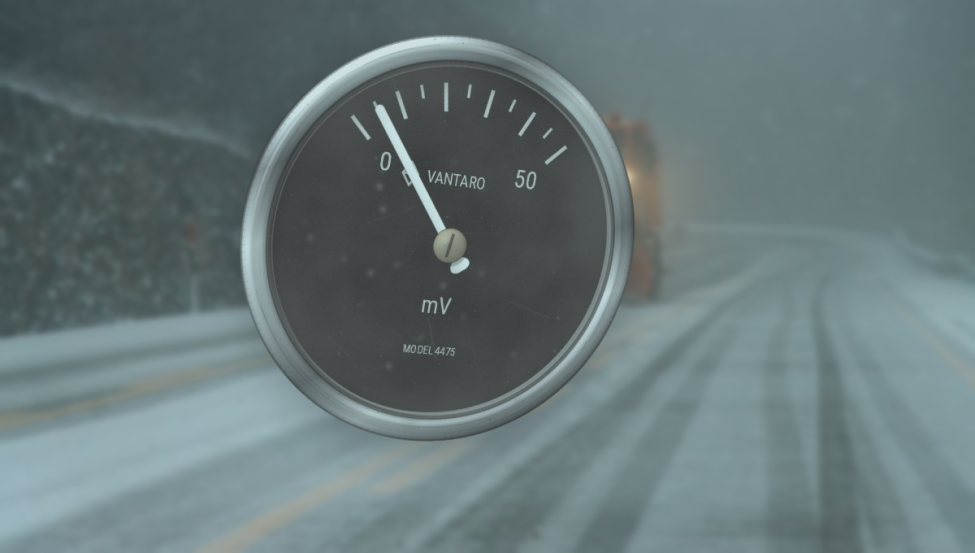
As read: 5 mV
